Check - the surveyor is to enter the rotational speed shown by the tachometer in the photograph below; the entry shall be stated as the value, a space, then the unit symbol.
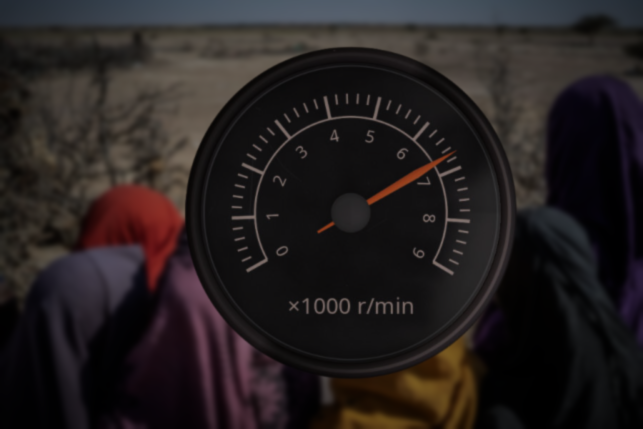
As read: 6700 rpm
